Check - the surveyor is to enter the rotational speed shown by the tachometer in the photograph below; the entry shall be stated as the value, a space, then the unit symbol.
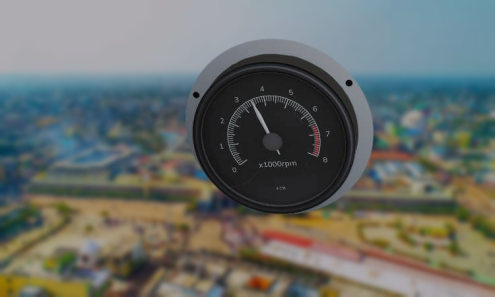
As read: 3500 rpm
